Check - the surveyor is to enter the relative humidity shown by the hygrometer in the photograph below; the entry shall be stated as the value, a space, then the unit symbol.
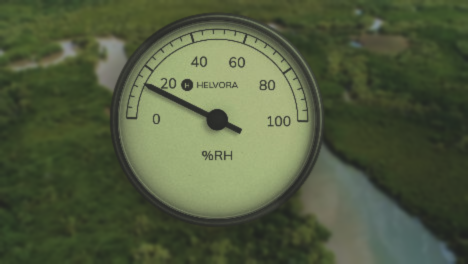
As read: 14 %
